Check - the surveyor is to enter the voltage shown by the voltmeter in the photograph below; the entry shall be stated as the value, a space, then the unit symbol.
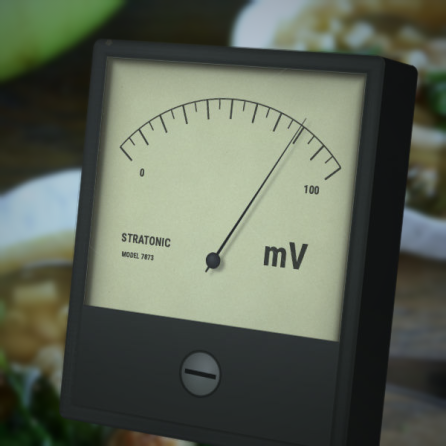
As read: 80 mV
